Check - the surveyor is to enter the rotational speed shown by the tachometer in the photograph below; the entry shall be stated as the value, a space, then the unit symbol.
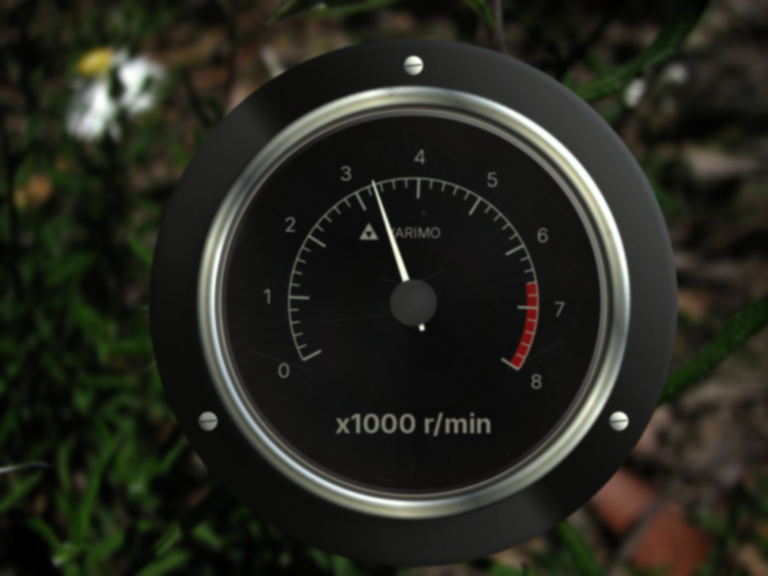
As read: 3300 rpm
